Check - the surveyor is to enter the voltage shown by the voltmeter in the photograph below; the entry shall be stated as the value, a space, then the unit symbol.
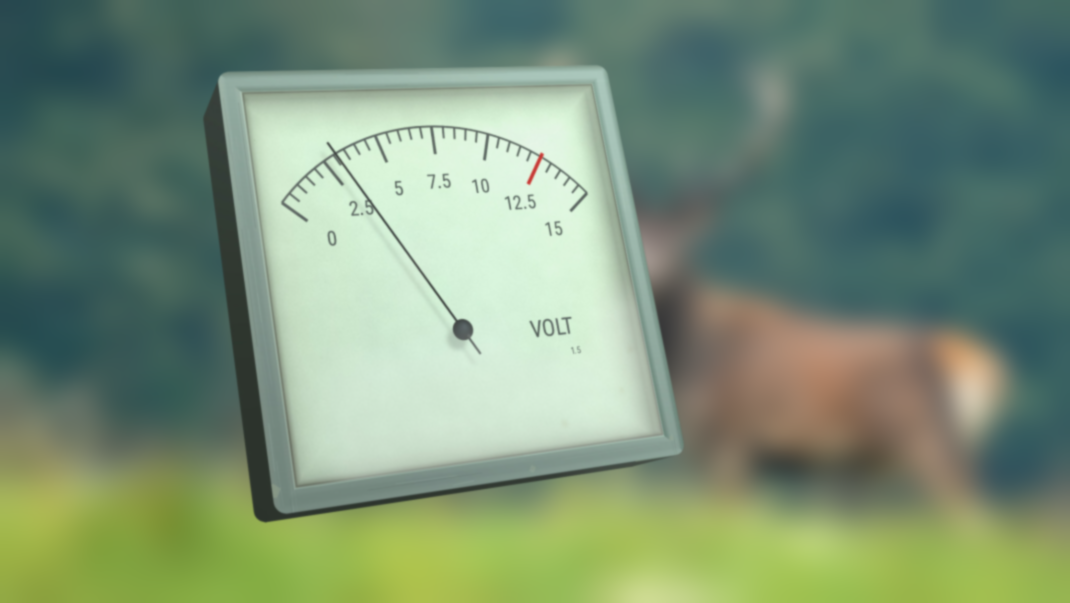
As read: 3 V
